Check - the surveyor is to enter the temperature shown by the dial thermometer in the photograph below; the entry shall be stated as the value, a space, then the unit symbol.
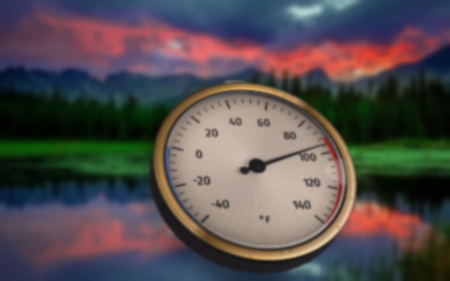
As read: 96 °F
